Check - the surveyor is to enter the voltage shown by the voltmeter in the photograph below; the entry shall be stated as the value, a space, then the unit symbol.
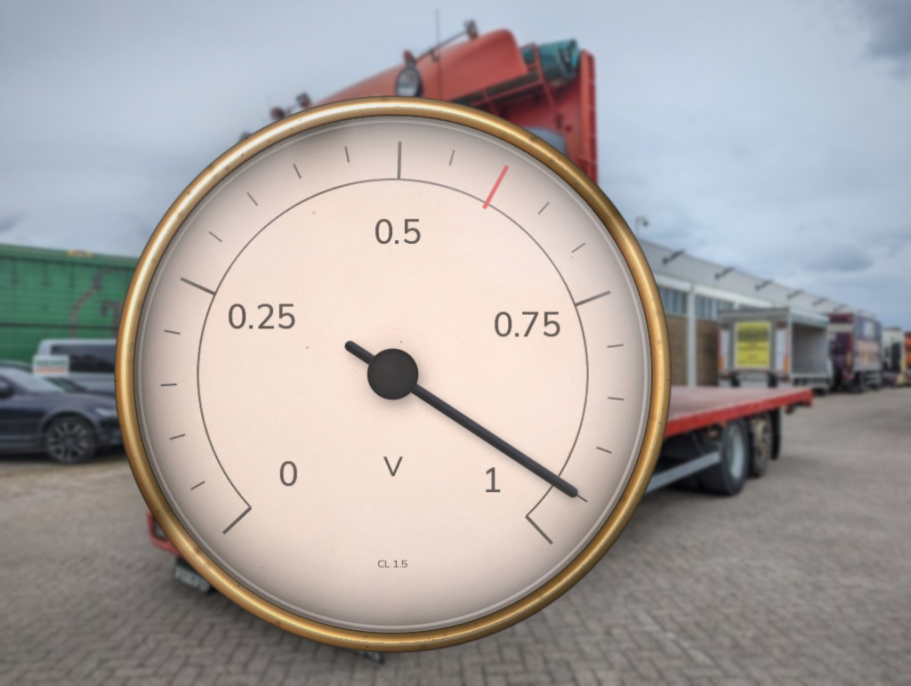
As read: 0.95 V
